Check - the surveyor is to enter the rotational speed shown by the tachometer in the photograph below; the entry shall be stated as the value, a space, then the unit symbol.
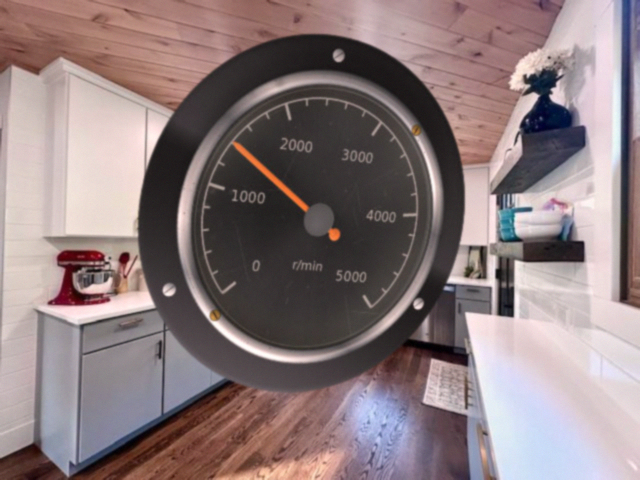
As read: 1400 rpm
